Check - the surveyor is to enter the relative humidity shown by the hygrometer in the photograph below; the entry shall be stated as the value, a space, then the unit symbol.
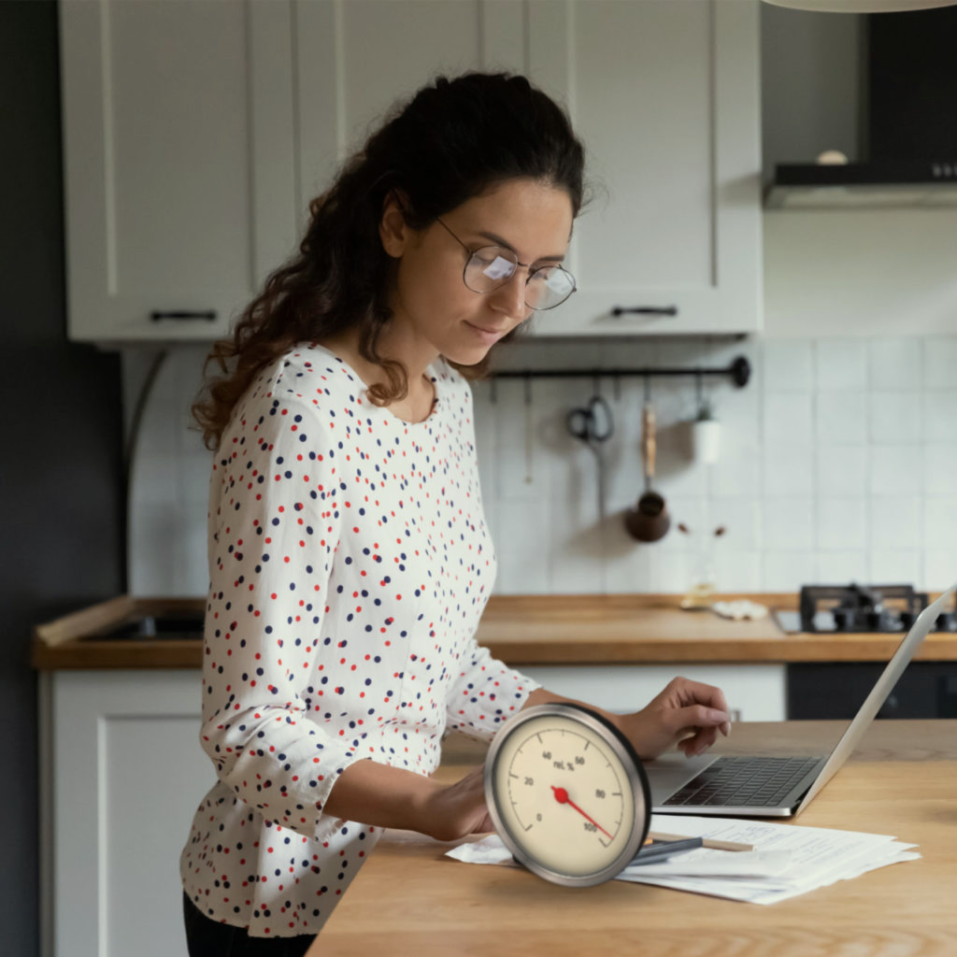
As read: 95 %
